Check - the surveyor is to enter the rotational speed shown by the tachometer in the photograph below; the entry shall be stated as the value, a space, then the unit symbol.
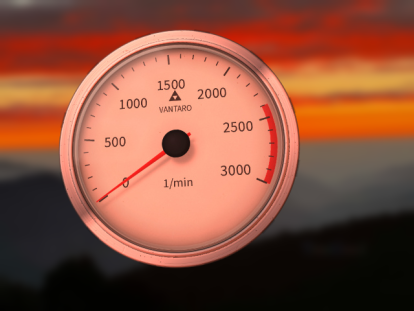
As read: 0 rpm
